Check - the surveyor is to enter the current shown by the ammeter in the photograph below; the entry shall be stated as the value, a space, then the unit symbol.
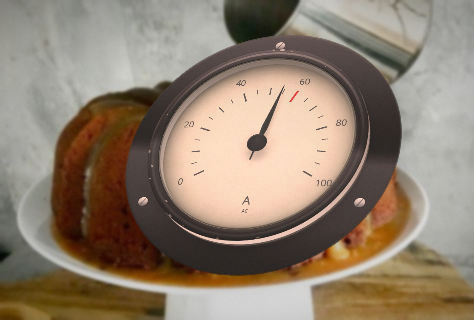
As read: 55 A
